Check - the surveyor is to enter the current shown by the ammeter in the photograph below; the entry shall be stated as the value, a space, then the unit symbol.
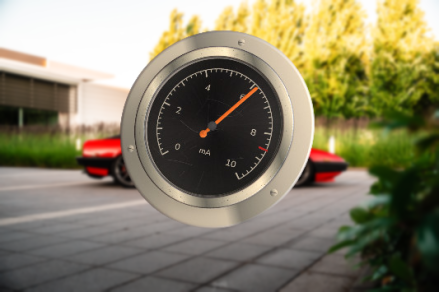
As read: 6.2 mA
